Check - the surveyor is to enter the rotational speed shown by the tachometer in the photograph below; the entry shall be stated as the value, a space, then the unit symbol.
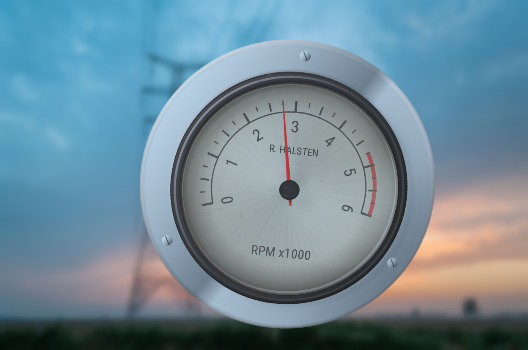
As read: 2750 rpm
